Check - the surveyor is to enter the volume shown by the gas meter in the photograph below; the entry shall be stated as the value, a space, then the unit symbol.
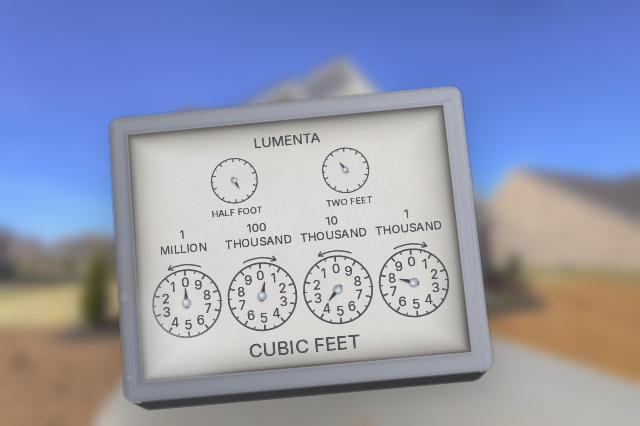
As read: 3800 ft³
